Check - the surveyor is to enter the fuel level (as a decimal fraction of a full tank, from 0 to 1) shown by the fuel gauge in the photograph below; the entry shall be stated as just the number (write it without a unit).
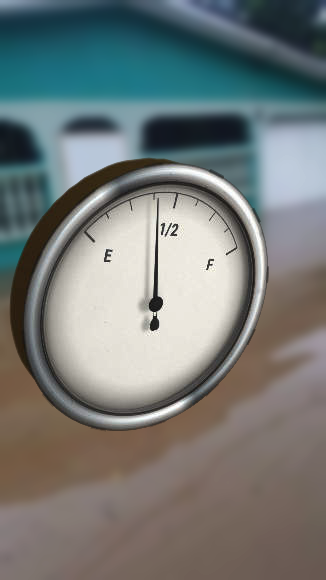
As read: 0.375
